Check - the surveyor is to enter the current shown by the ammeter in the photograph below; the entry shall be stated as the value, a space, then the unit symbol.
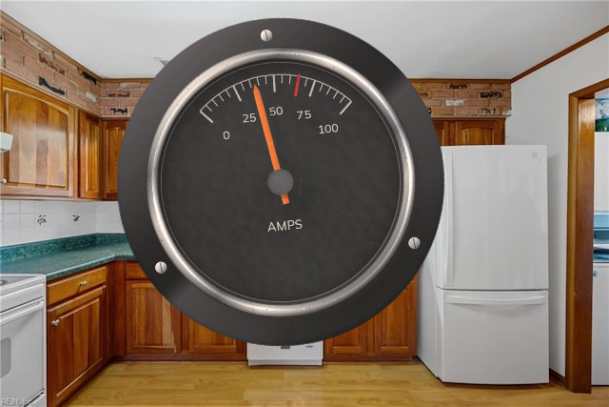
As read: 37.5 A
